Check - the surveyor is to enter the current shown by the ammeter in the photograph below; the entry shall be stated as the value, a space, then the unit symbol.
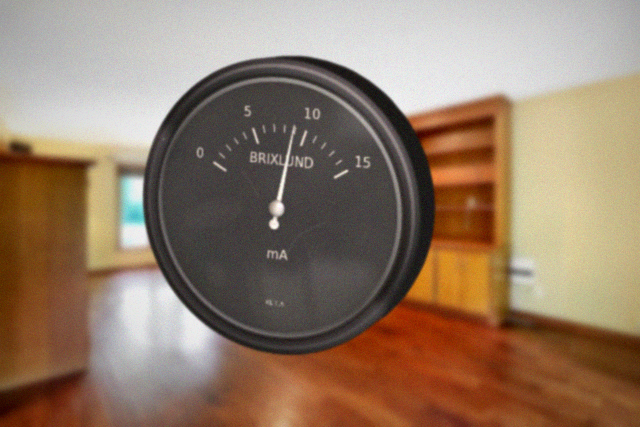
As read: 9 mA
